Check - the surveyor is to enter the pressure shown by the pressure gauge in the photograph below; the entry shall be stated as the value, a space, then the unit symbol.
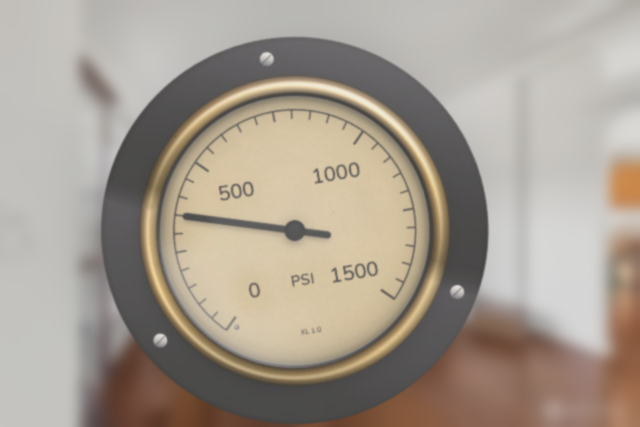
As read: 350 psi
